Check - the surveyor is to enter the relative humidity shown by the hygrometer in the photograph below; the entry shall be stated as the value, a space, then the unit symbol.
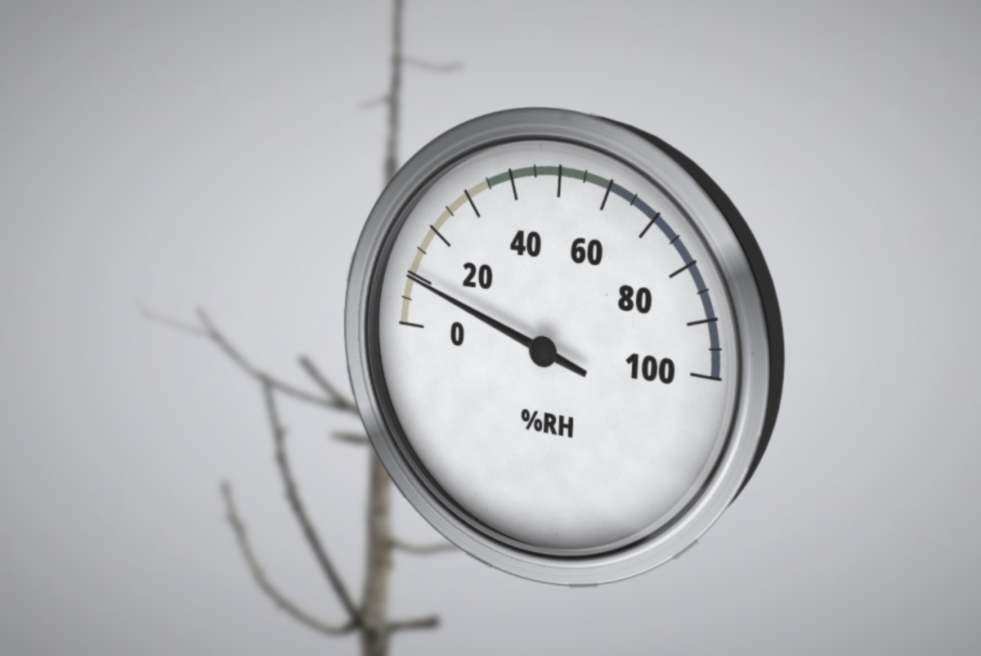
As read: 10 %
